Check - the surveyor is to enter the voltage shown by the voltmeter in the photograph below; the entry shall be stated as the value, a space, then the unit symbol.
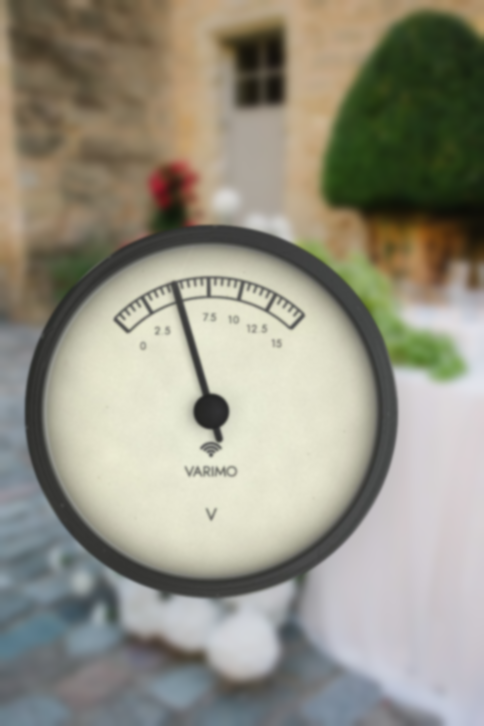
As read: 5 V
